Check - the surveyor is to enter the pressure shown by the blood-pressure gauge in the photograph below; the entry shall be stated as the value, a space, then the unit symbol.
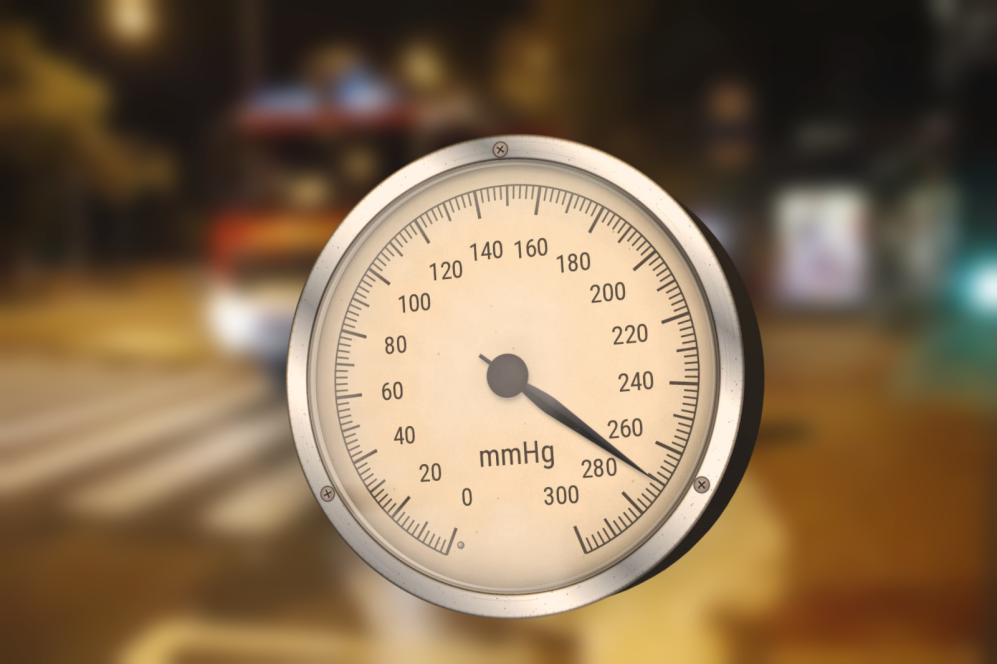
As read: 270 mmHg
